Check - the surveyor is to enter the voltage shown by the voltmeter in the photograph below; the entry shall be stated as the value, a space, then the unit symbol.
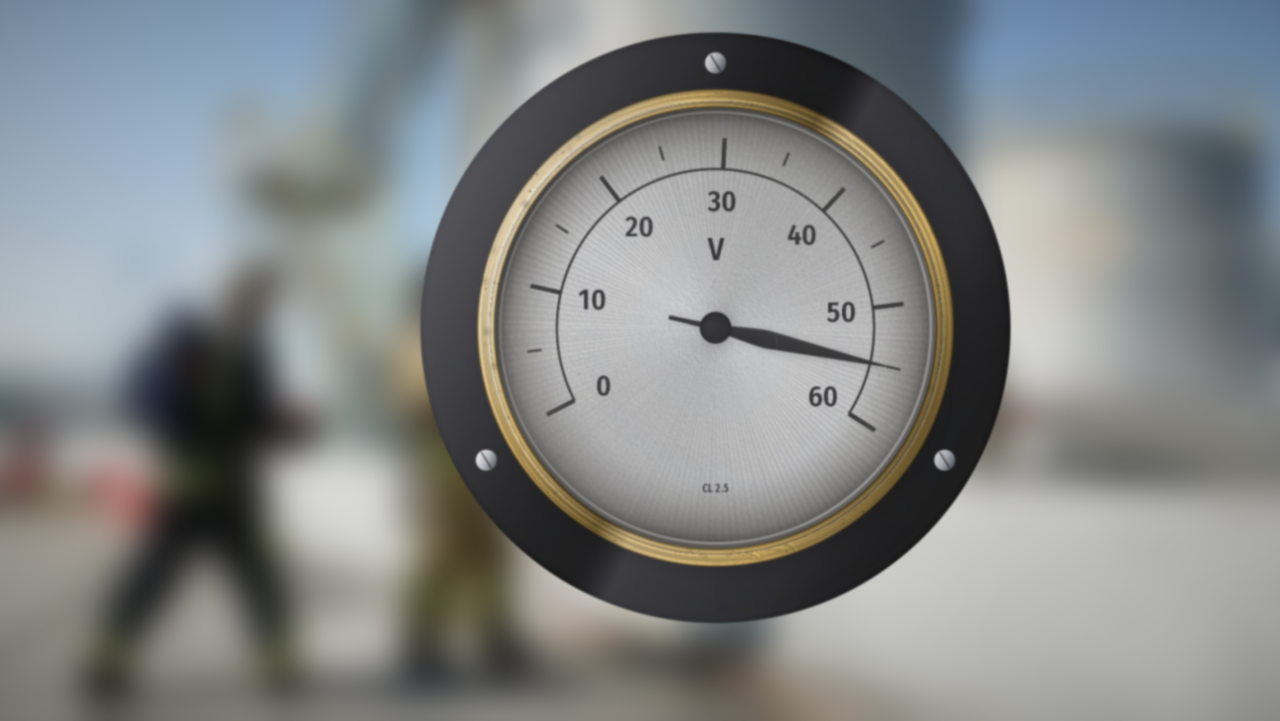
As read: 55 V
